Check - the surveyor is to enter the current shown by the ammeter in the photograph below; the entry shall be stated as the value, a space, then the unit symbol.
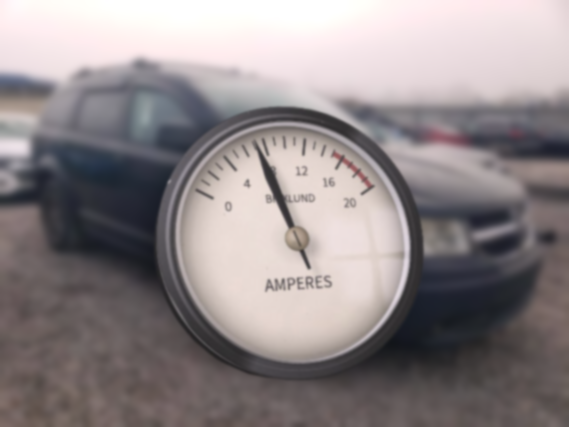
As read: 7 A
